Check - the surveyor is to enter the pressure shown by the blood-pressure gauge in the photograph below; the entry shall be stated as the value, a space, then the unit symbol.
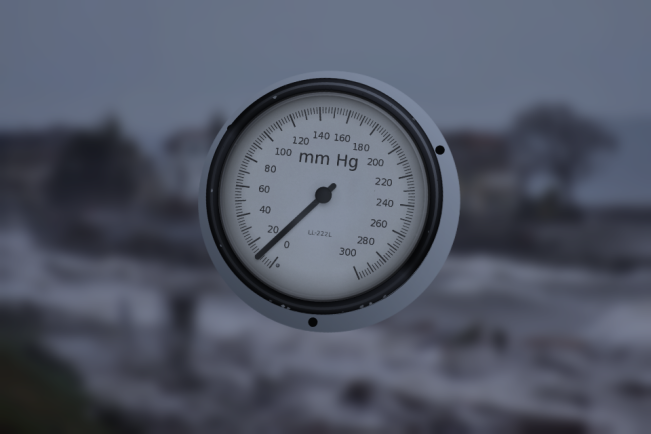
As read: 10 mmHg
